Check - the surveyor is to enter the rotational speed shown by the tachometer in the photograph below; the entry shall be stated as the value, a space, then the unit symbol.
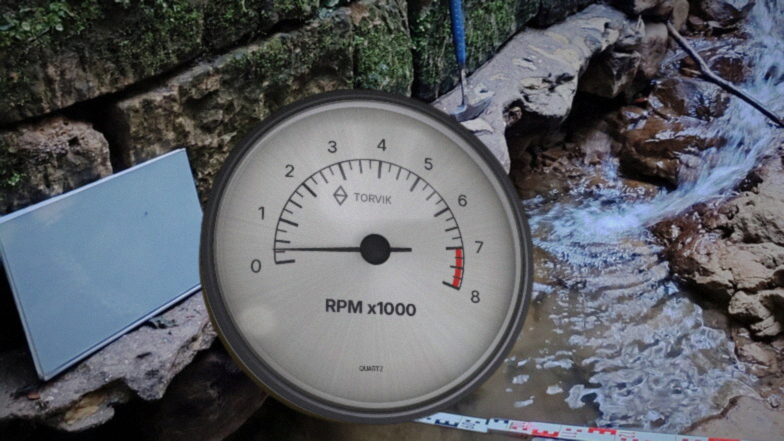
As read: 250 rpm
